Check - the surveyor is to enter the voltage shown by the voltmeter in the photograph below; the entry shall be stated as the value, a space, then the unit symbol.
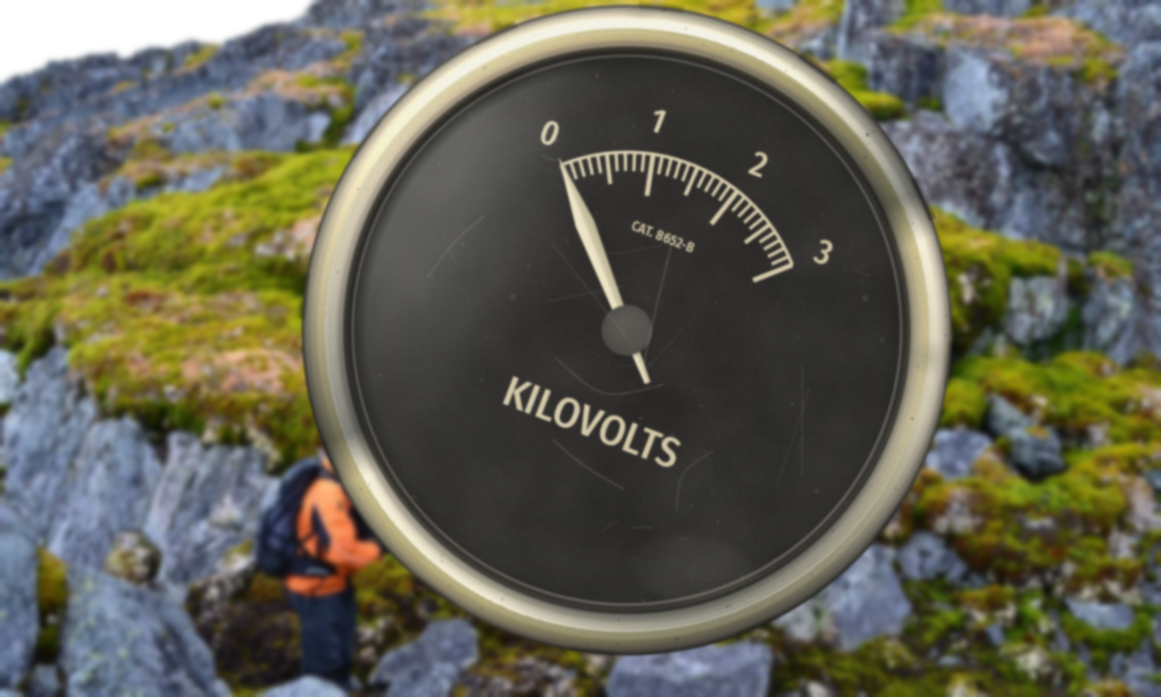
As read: 0 kV
